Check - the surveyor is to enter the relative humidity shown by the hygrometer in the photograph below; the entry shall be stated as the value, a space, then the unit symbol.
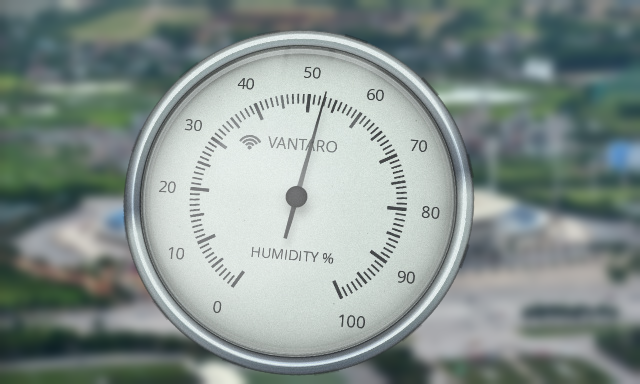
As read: 53 %
